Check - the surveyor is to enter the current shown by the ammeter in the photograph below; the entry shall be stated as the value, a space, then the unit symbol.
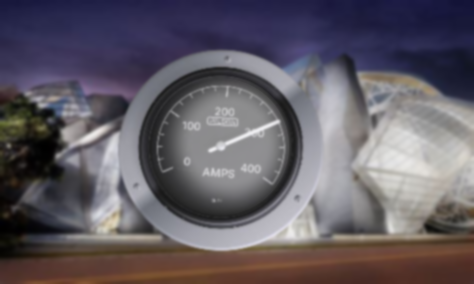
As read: 300 A
